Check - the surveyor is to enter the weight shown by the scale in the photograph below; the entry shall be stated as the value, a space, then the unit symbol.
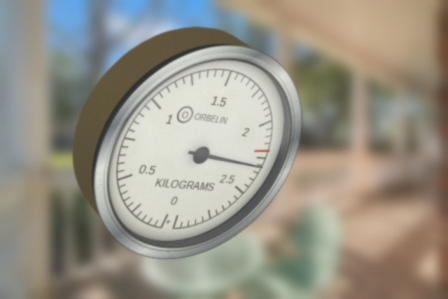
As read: 2.3 kg
